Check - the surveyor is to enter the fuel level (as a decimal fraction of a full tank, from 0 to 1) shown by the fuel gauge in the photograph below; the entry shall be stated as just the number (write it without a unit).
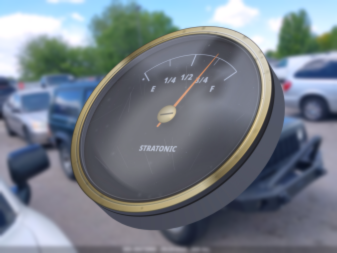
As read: 0.75
